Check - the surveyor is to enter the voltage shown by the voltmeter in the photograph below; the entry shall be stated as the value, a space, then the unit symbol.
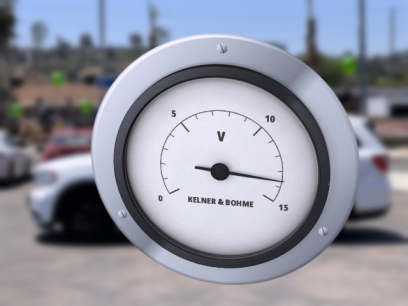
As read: 13.5 V
